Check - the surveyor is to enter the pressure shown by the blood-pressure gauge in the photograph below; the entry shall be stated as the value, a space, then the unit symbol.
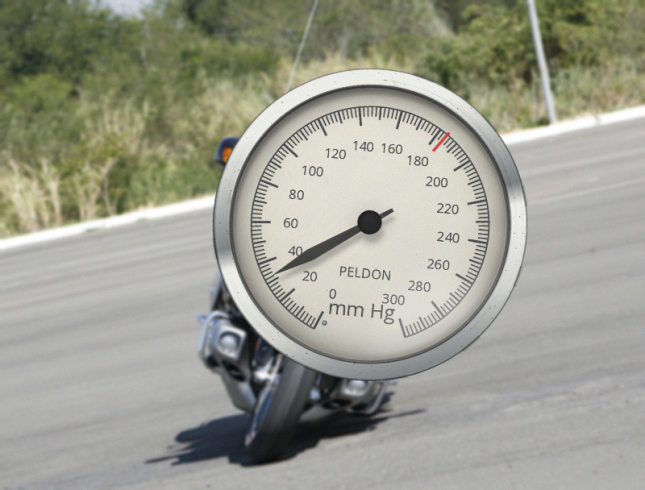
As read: 32 mmHg
